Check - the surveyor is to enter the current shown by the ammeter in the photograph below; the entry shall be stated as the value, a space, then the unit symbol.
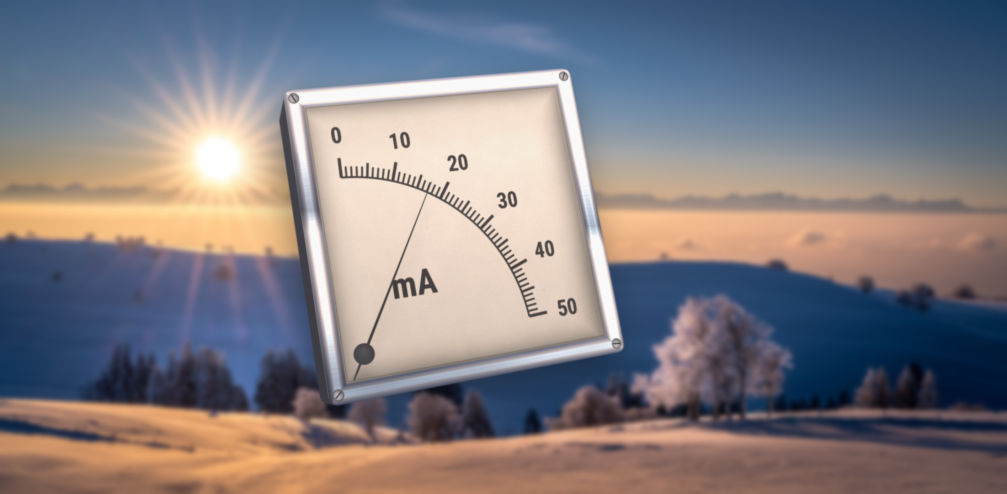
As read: 17 mA
